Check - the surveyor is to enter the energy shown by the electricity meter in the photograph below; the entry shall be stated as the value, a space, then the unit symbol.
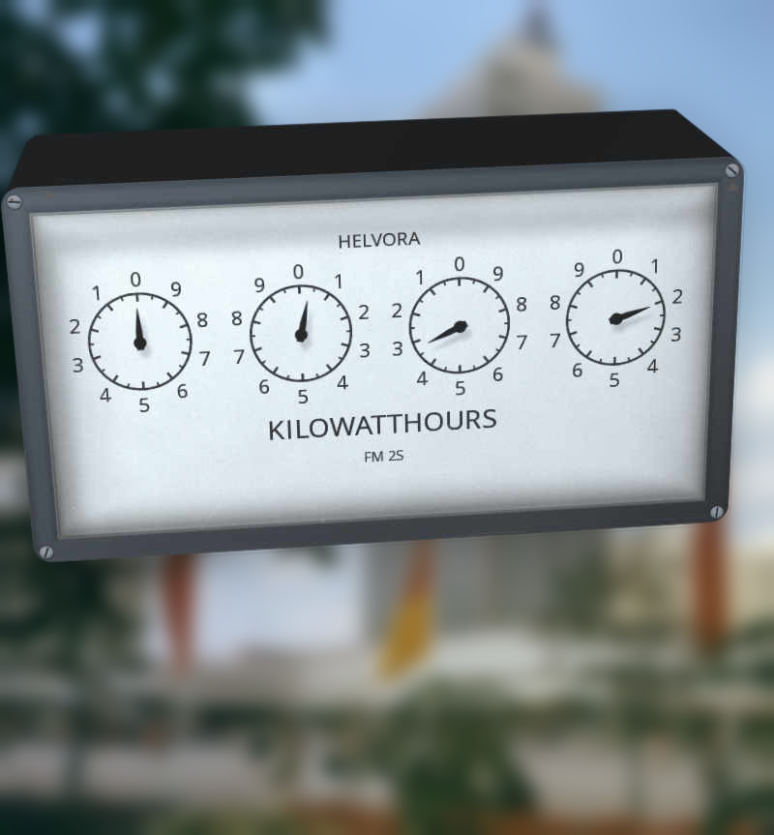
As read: 32 kWh
